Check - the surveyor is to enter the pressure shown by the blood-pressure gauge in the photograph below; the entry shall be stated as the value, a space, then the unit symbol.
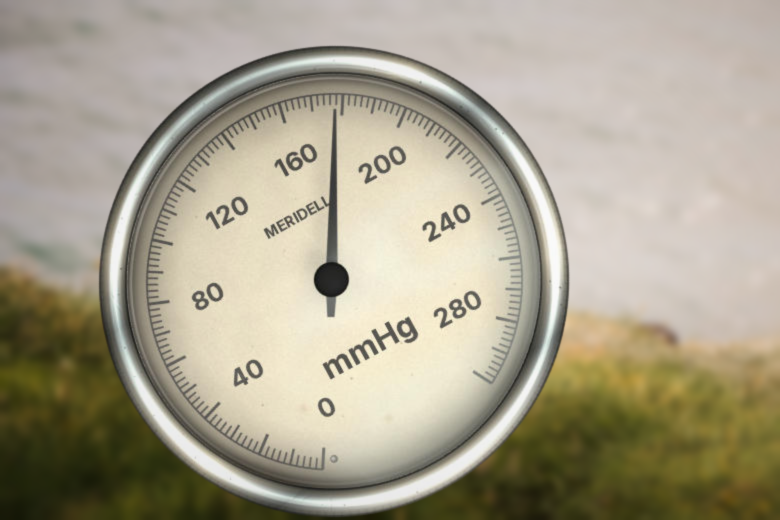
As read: 178 mmHg
